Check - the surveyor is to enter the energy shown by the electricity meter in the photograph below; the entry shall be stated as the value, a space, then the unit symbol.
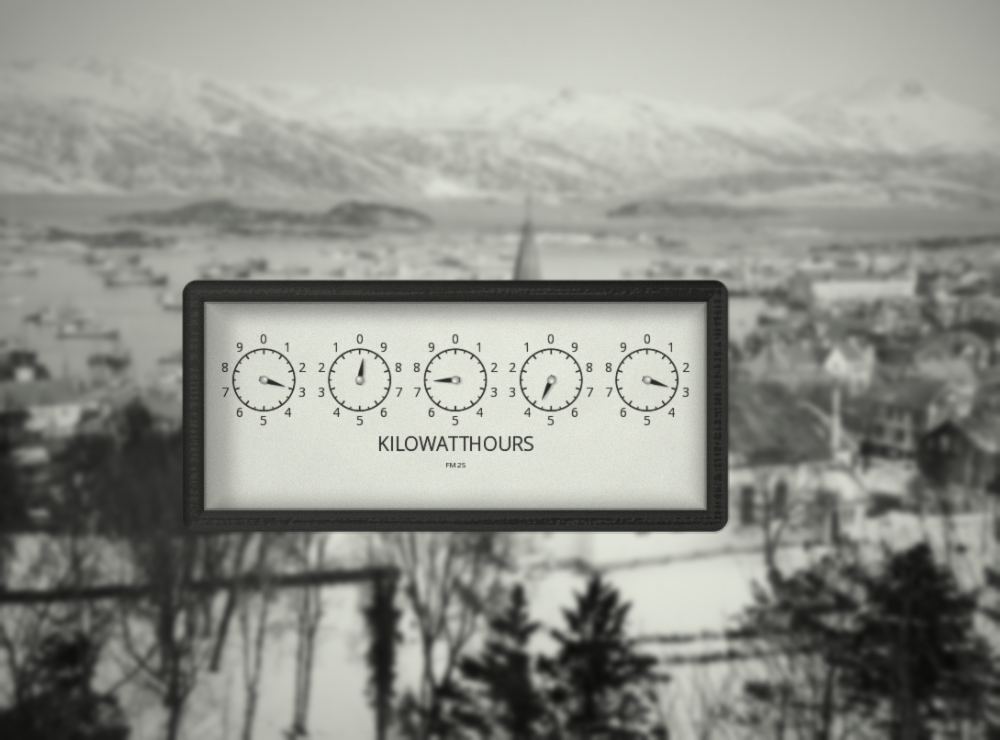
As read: 29743 kWh
